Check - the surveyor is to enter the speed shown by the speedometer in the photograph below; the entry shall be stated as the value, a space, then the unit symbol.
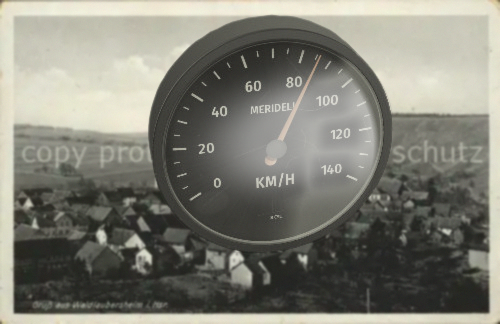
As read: 85 km/h
